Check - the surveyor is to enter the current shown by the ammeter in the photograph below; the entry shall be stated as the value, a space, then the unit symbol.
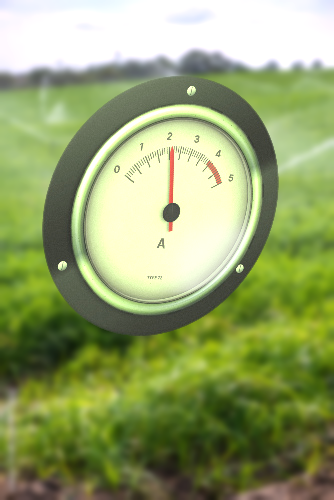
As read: 2 A
